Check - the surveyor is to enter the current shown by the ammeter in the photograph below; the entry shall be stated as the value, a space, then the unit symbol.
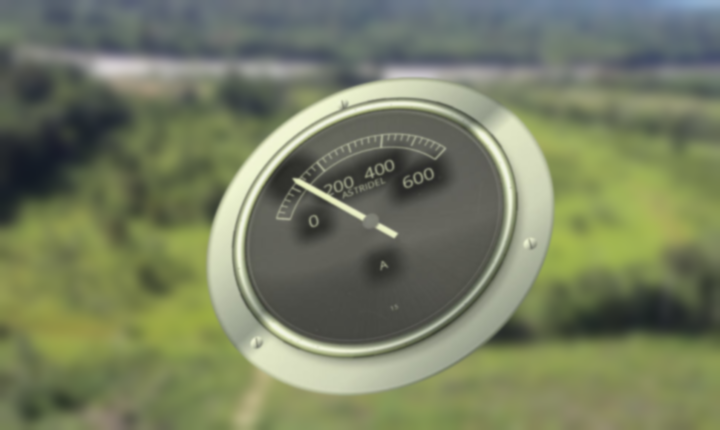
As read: 120 A
